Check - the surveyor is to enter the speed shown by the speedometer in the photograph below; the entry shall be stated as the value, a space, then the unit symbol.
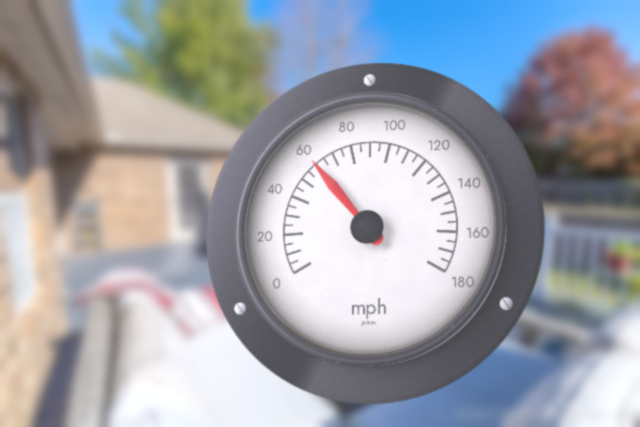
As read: 60 mph
